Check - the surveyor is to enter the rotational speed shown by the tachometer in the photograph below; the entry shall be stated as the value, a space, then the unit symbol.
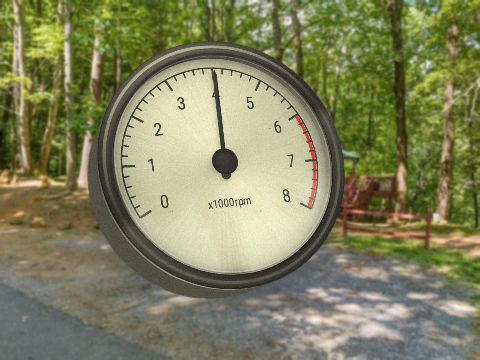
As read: 4000 rpm
